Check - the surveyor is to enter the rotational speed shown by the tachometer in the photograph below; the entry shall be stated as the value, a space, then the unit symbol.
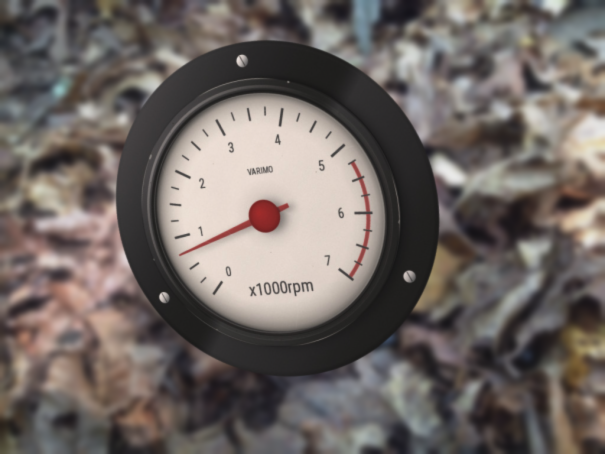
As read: 750 rpm
